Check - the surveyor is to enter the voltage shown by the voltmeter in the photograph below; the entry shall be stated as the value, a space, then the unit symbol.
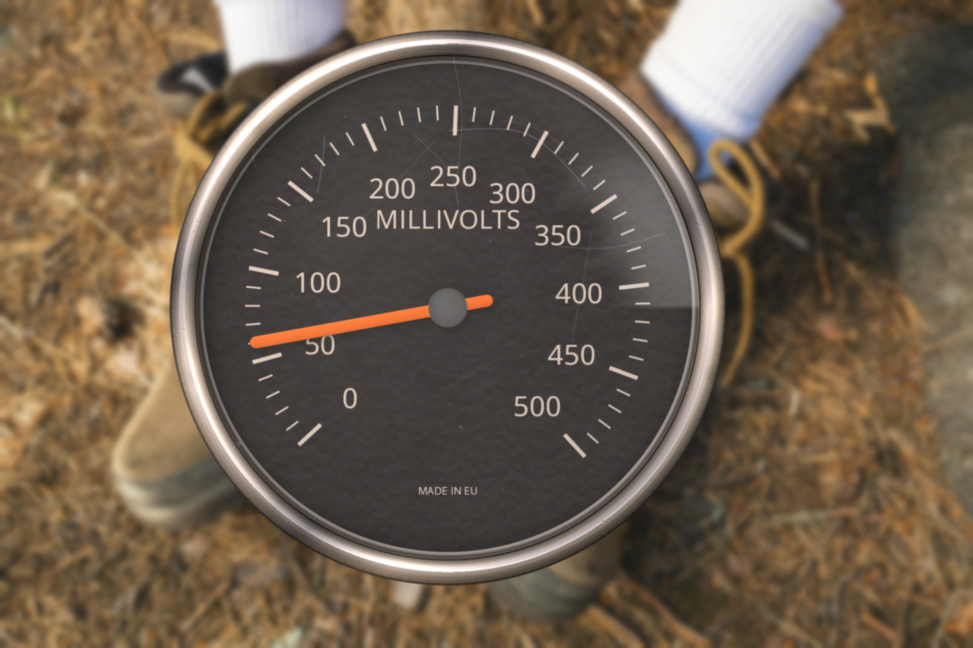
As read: 60 mV
